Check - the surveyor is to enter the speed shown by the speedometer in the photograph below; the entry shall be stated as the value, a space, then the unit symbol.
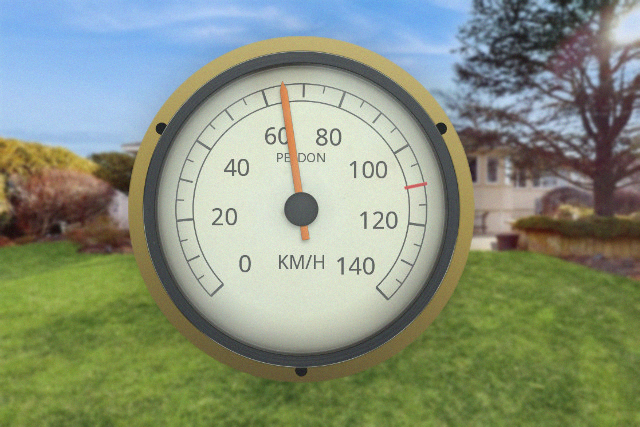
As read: 65 km/h
